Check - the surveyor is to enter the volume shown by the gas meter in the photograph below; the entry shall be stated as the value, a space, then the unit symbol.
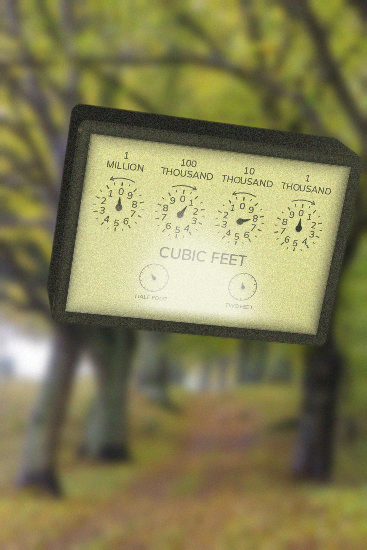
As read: 8000 ft³
